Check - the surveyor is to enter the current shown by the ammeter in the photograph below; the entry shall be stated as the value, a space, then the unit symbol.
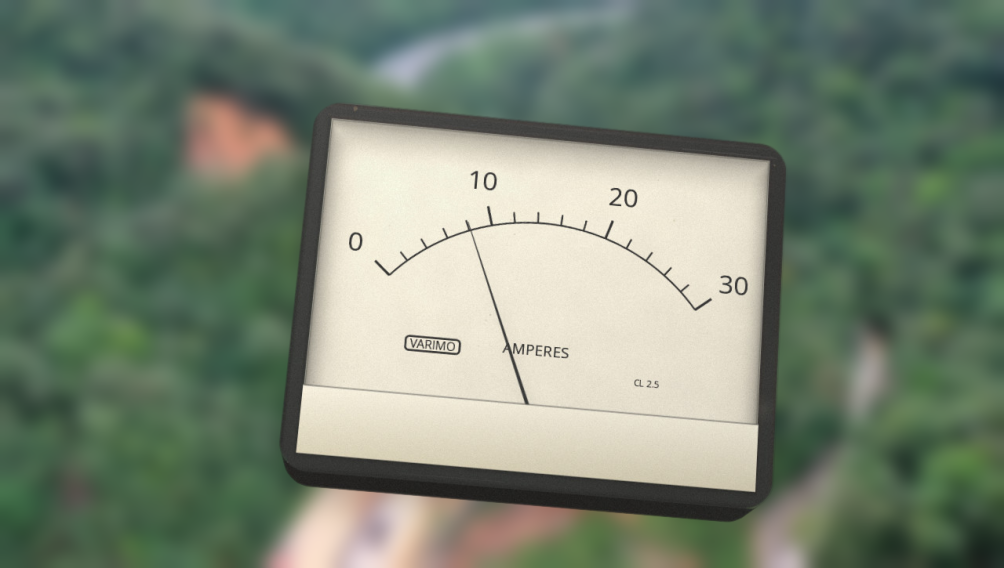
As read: 8 A
